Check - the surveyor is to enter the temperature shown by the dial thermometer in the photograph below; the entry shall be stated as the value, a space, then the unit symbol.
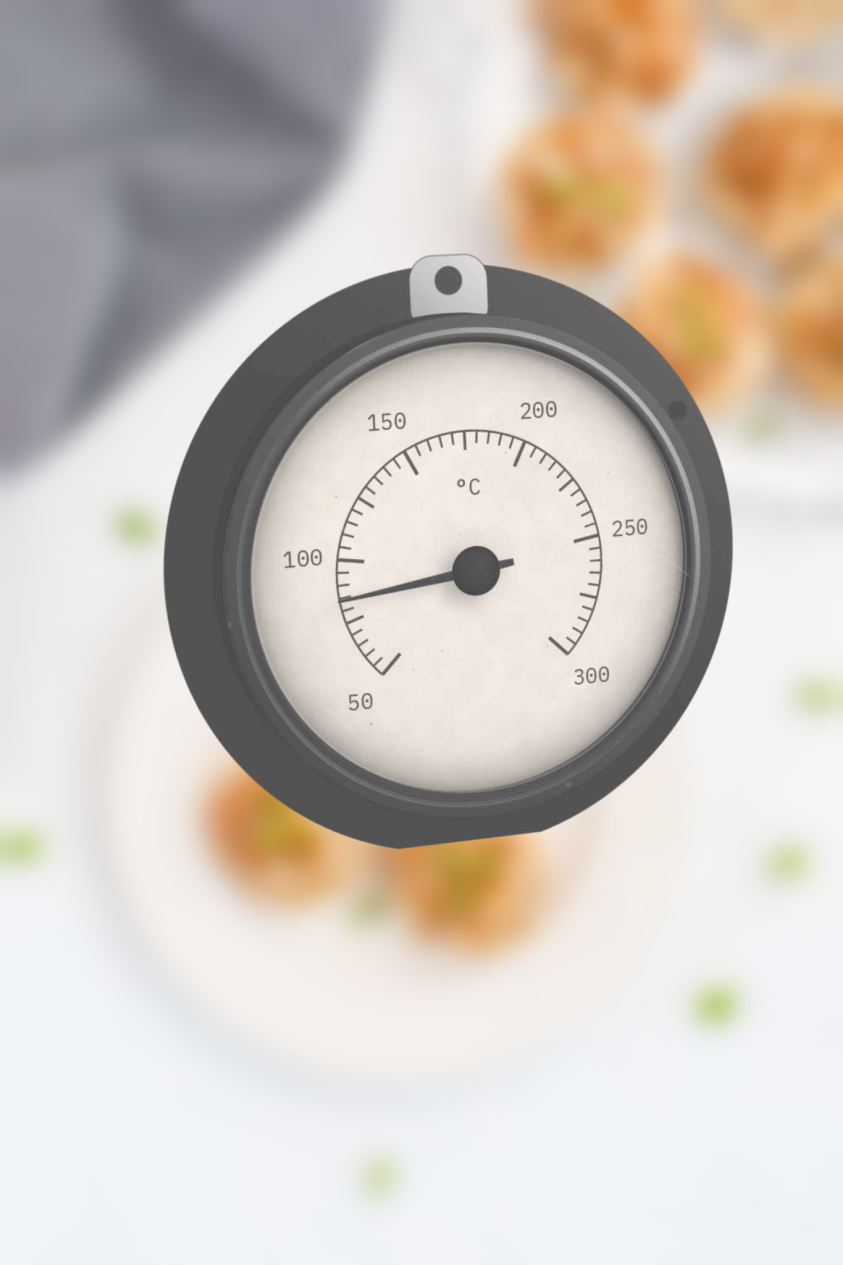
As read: 85 °C
